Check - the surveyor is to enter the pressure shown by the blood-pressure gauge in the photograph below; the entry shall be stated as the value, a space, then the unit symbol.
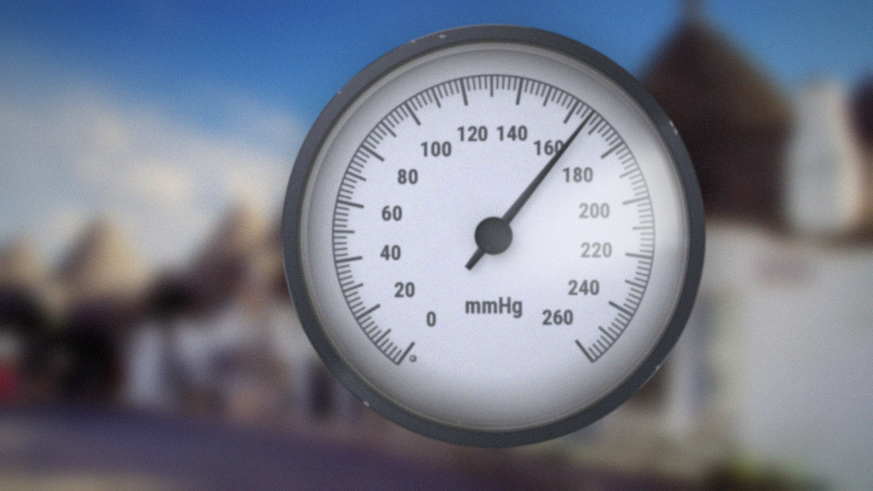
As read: 166 mmHg
